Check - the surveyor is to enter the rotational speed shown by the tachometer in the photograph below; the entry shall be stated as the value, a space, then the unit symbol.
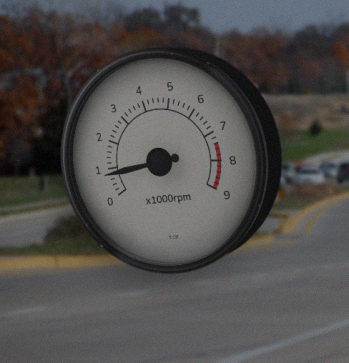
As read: 800 rpm
